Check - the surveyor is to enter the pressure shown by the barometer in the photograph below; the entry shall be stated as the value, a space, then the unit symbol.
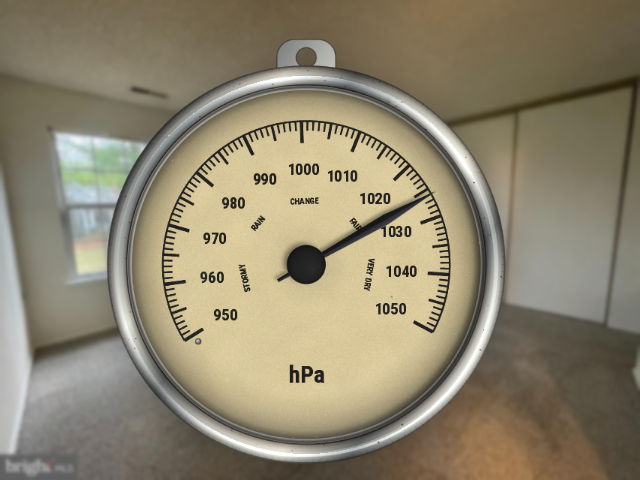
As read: 1026 hPa
